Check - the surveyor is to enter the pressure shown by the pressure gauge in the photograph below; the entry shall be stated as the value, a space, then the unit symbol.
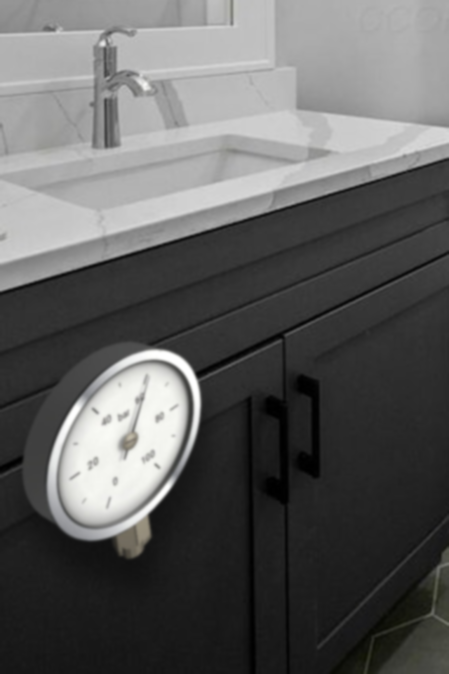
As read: 60 bar
